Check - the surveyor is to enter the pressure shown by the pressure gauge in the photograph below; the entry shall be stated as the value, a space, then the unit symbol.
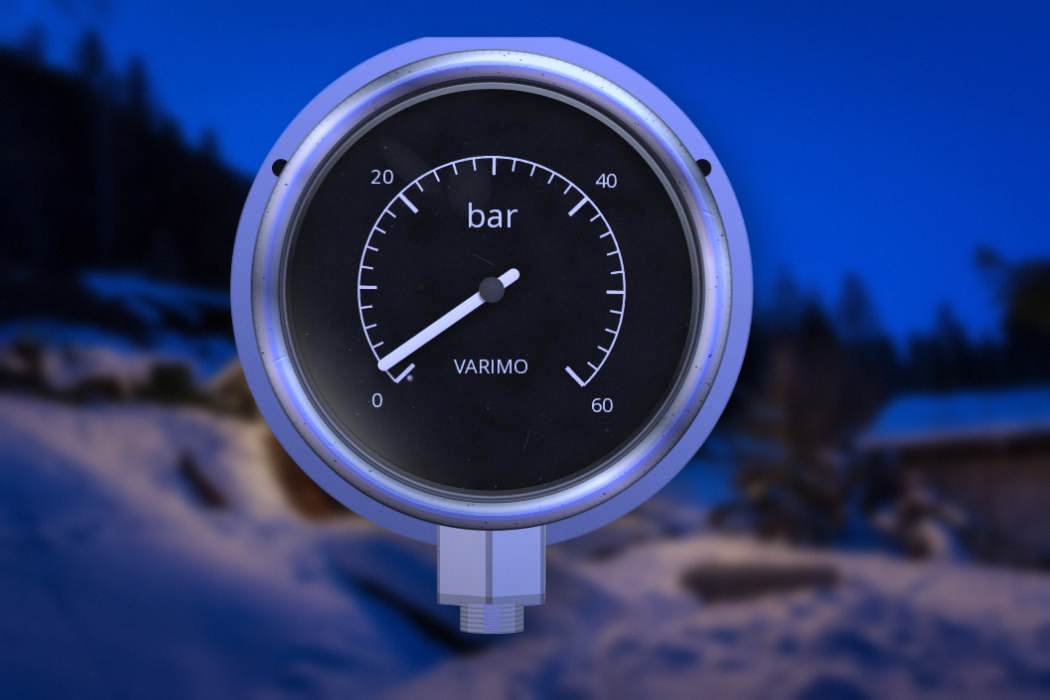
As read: 2 bar
